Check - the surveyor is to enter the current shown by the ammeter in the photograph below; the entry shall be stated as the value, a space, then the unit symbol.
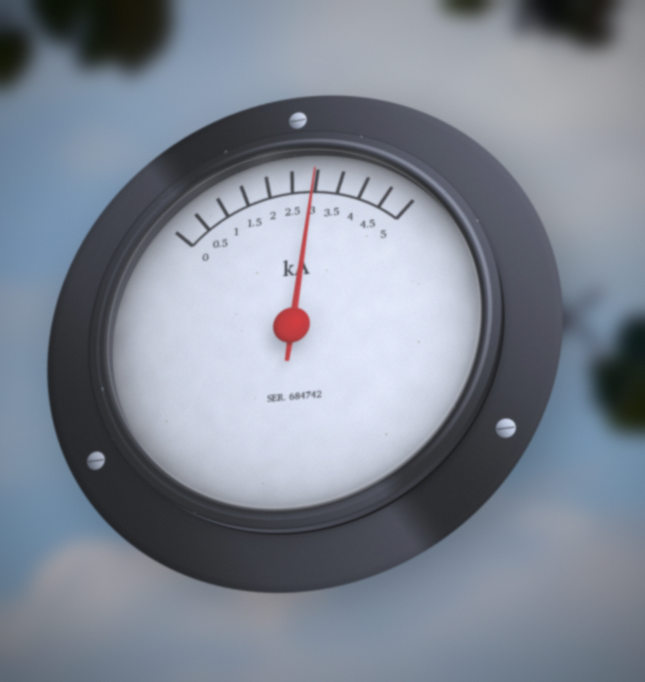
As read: 3 kA
